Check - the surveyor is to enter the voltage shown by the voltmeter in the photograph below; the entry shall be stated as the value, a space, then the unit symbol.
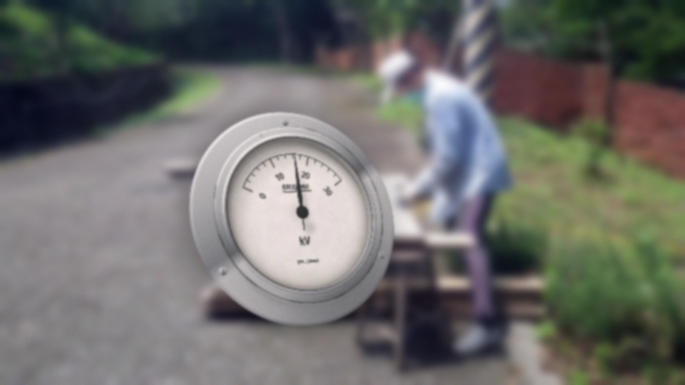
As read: 16 kV
